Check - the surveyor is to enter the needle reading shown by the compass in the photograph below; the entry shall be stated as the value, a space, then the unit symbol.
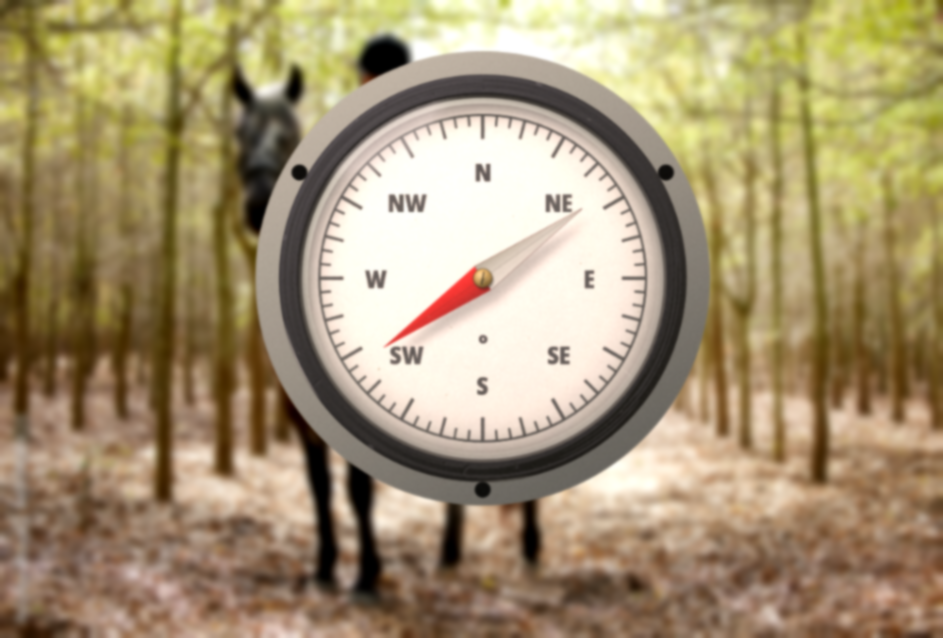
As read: 235 °
